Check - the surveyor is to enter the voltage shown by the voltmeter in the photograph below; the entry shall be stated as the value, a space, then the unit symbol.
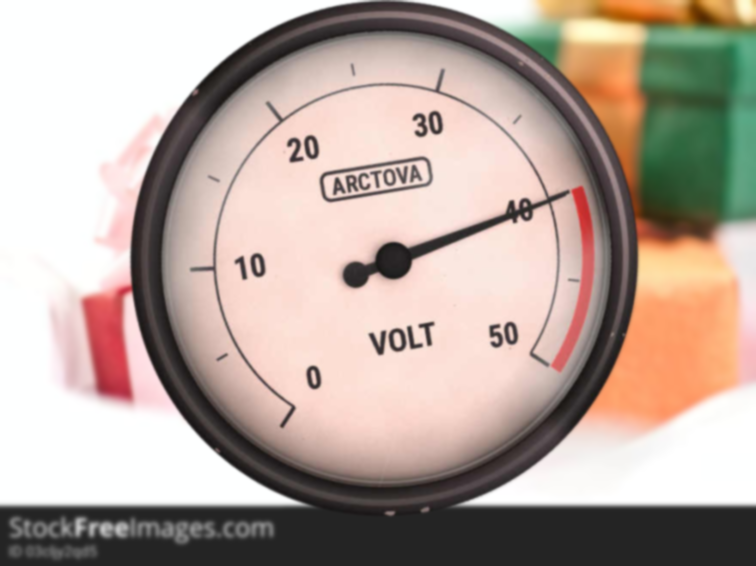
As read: 40 V
